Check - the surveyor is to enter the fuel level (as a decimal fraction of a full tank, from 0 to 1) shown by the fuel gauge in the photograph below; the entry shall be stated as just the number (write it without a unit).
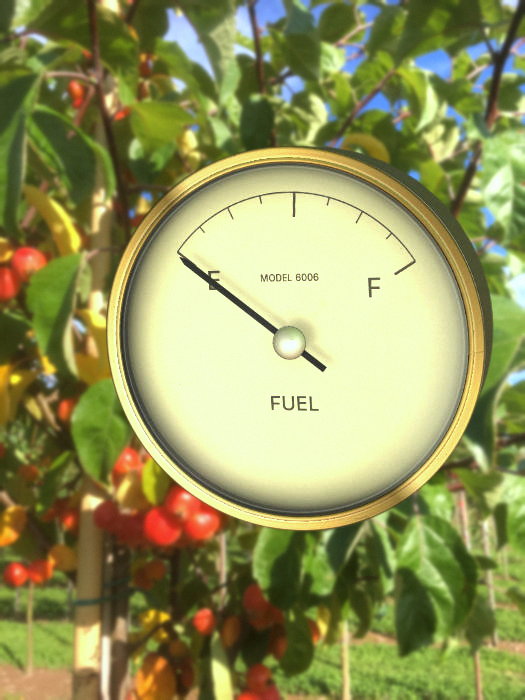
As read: 0
